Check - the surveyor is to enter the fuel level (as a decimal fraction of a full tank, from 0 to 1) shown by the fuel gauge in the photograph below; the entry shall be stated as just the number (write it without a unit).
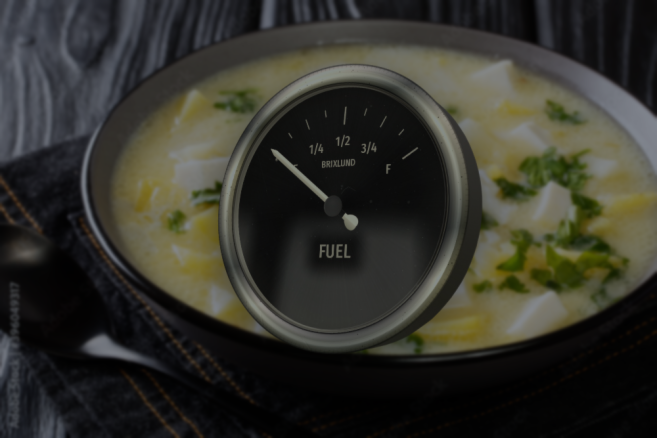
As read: 0
